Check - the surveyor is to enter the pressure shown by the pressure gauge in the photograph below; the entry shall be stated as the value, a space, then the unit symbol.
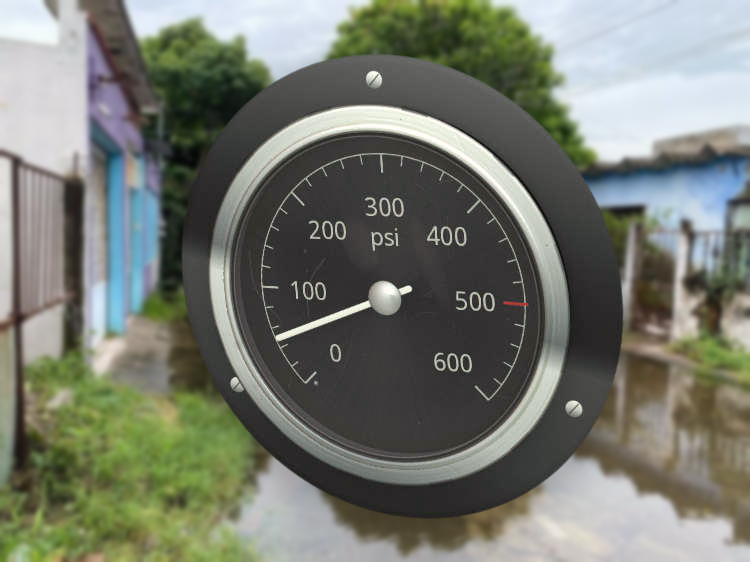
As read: 50 psi
